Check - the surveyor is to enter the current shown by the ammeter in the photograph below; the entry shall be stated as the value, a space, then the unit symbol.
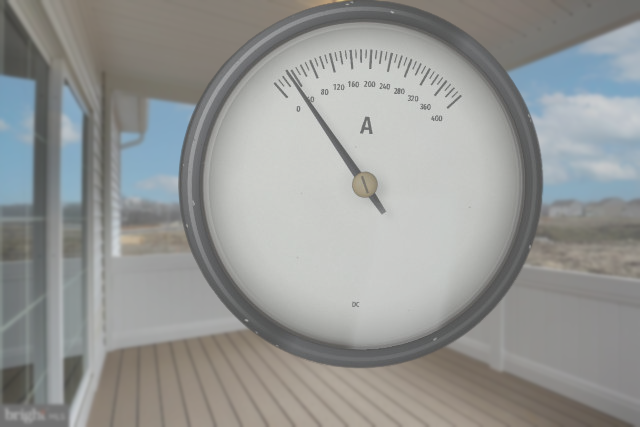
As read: 30 A
